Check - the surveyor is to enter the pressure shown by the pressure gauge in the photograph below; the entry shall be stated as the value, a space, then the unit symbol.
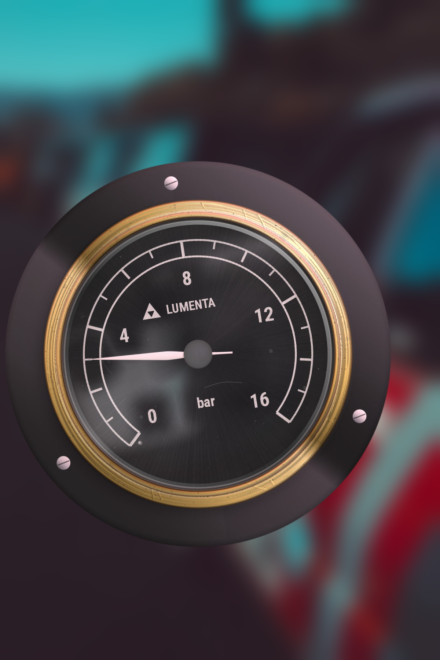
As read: 3 bar
